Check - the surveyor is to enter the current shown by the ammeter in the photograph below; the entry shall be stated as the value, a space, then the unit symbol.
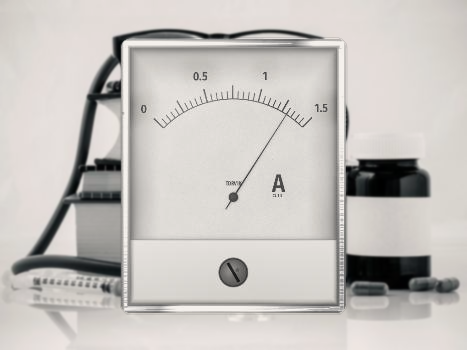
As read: 1.3 A
